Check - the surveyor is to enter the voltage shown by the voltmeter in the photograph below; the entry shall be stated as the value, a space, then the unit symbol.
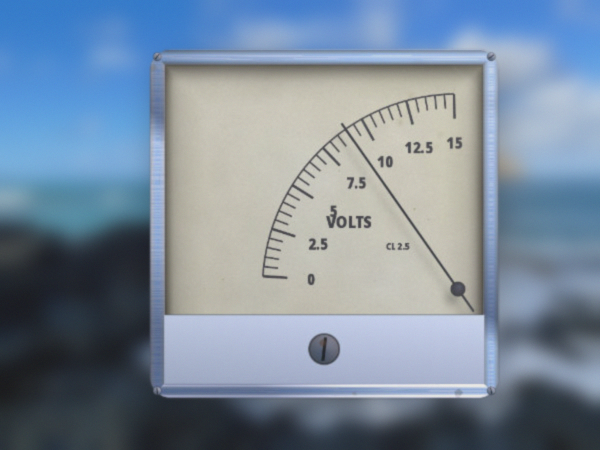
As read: 9 V
